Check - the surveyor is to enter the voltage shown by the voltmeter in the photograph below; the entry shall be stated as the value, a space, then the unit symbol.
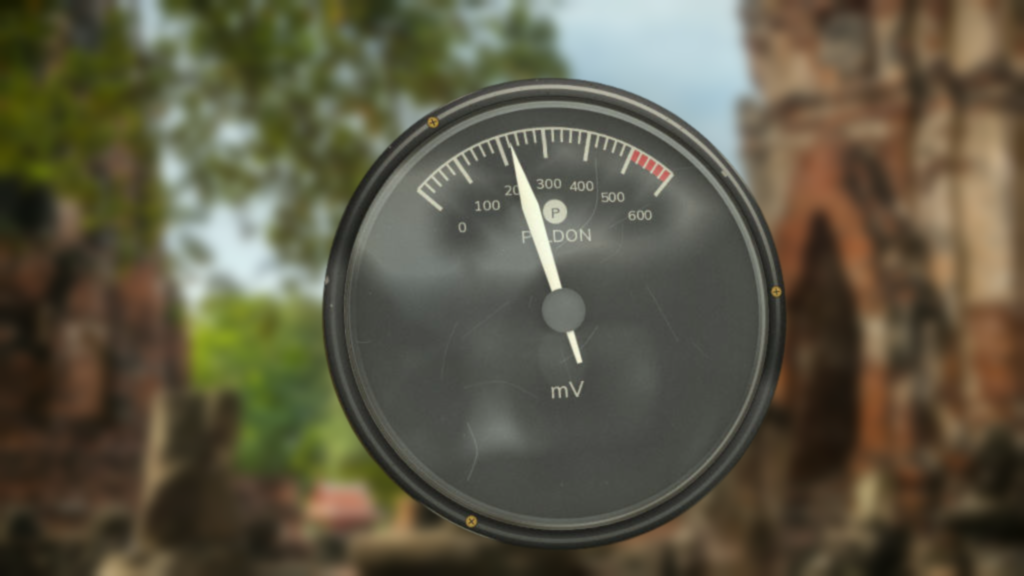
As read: 220 mV
